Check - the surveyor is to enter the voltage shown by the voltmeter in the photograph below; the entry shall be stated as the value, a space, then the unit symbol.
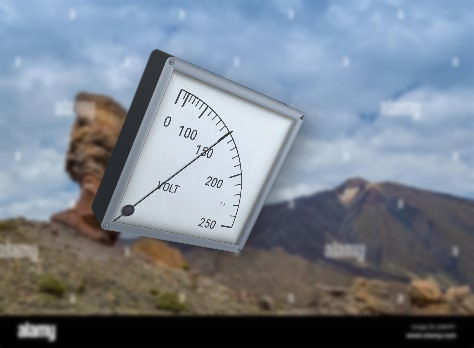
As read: 150 V
